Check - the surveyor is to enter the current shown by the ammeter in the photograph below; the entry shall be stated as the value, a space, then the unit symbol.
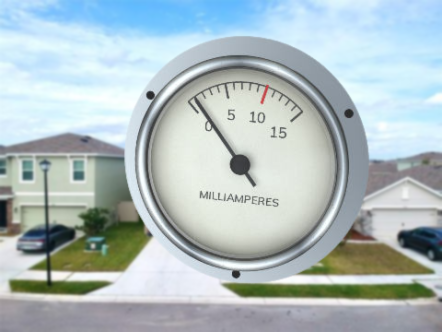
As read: 1 mA
